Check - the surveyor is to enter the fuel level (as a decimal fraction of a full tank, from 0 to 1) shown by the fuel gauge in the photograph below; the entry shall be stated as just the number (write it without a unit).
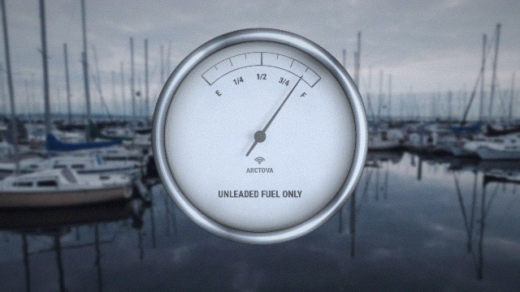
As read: 0.875
